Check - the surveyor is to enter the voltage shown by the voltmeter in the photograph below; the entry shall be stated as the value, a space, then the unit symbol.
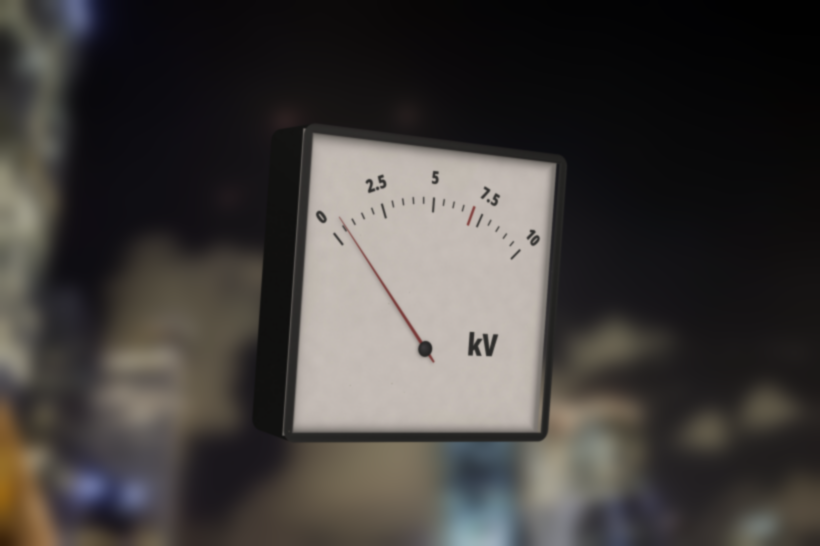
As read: 0.5 kV
